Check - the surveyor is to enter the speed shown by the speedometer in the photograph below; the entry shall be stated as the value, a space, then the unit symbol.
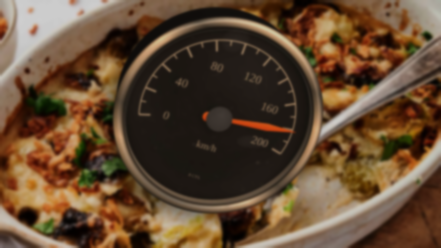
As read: 180 km/h
